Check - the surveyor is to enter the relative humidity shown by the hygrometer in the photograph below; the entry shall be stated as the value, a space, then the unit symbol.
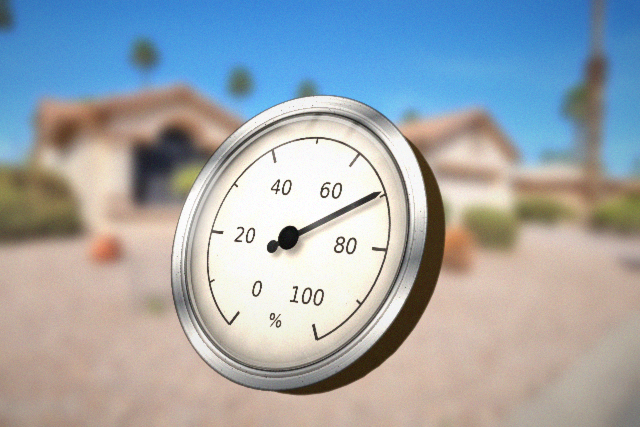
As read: 70 %
